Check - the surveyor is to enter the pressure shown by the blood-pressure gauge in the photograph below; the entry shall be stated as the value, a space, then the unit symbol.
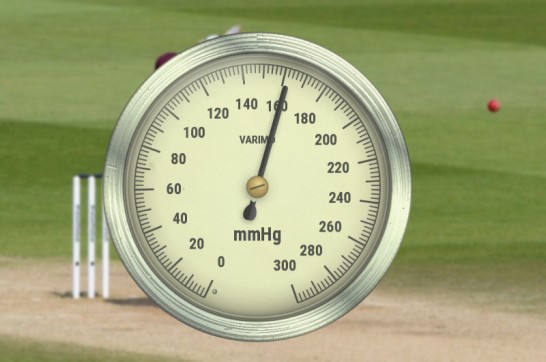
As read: 162 mmHg
